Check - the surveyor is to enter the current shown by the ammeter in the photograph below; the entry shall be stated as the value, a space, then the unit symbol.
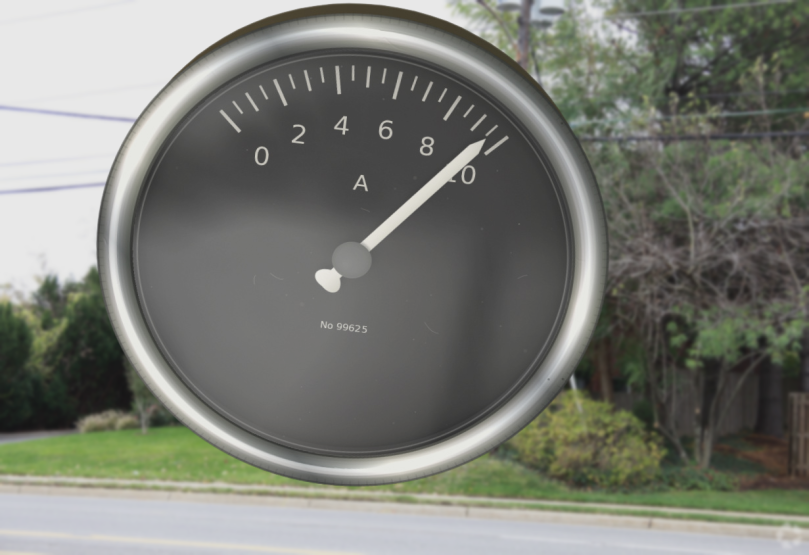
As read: 9.5 A
